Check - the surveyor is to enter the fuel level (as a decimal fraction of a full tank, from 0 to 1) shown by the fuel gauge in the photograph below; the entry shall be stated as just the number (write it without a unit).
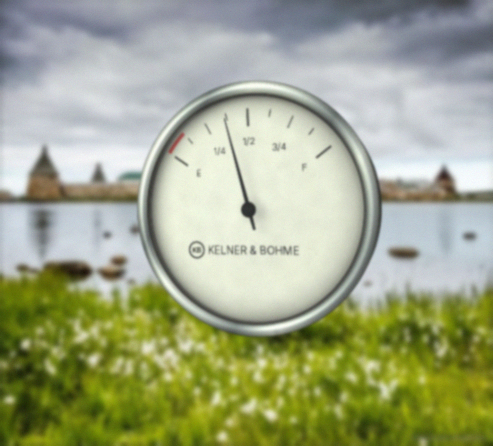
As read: 0.375
